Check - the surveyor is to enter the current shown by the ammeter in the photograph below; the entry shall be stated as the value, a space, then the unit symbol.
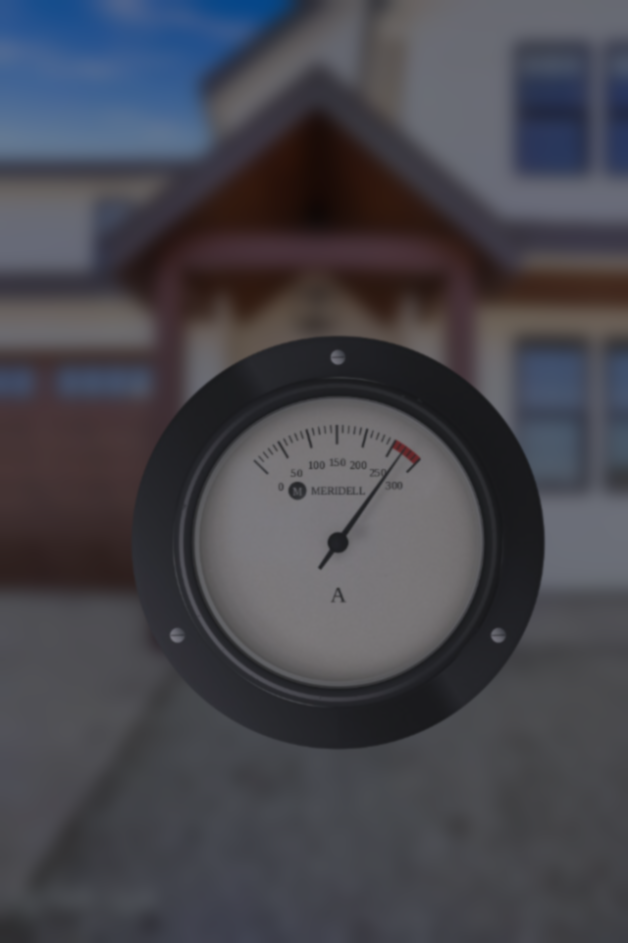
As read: 270 A
